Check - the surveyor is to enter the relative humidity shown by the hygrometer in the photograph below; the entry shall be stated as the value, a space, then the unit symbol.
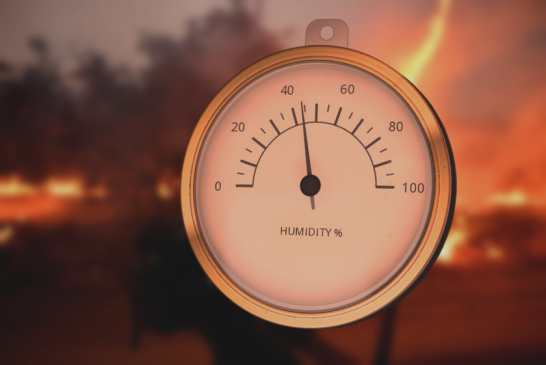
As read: 45 %
